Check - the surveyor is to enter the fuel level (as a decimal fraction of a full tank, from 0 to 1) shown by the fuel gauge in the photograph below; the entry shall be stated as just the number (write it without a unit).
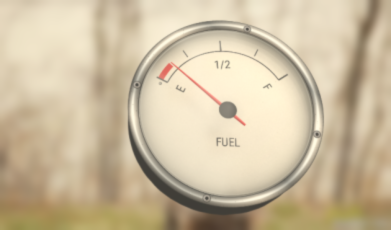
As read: 0.125
